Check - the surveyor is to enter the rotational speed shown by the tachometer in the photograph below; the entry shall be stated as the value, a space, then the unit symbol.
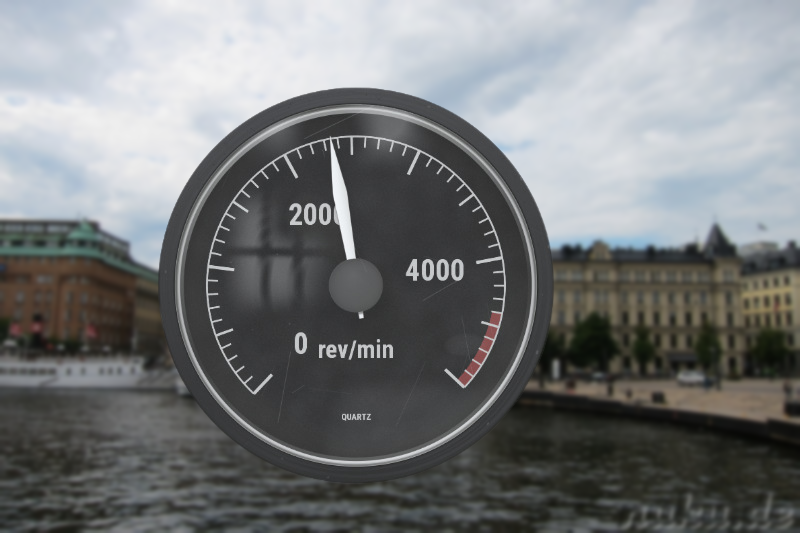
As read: 2350 rpm
